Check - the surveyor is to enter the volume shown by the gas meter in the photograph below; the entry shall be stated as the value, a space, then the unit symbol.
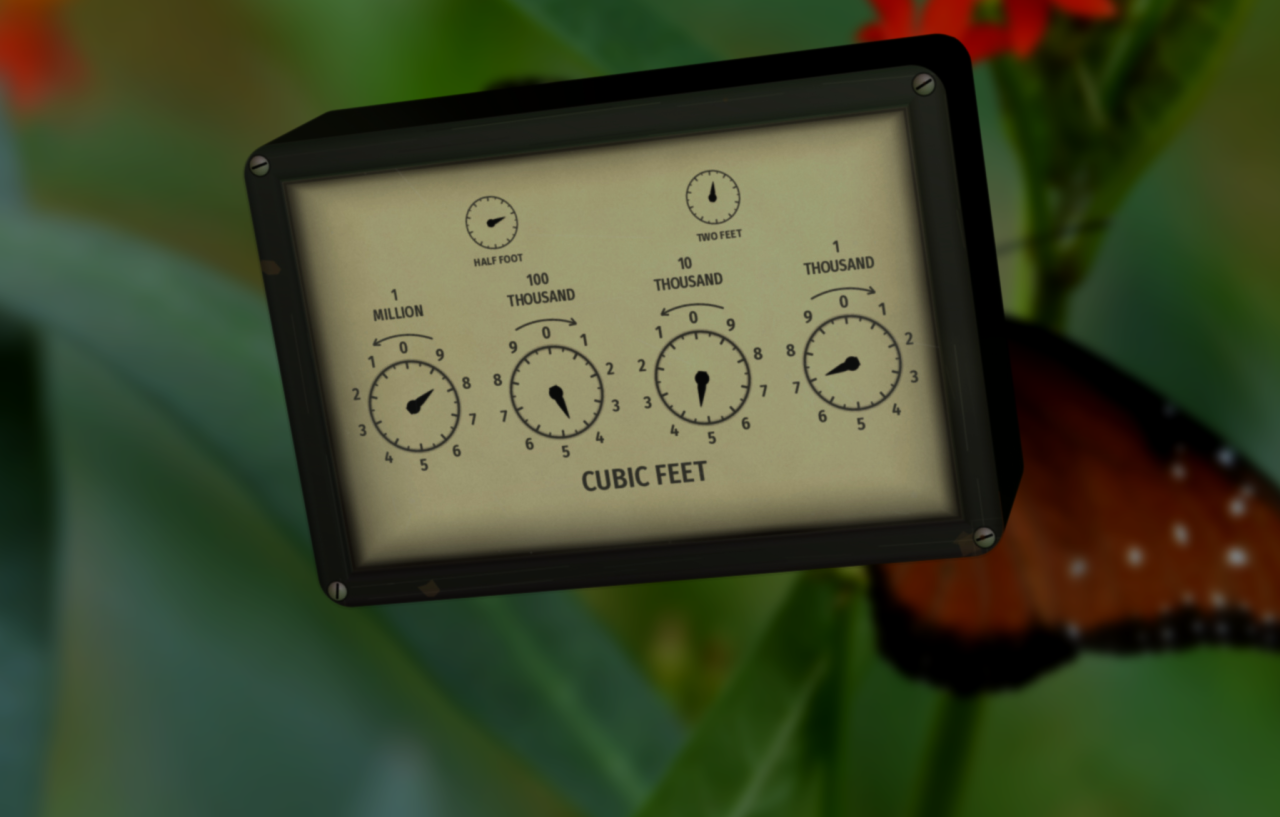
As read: 844700 ft³
